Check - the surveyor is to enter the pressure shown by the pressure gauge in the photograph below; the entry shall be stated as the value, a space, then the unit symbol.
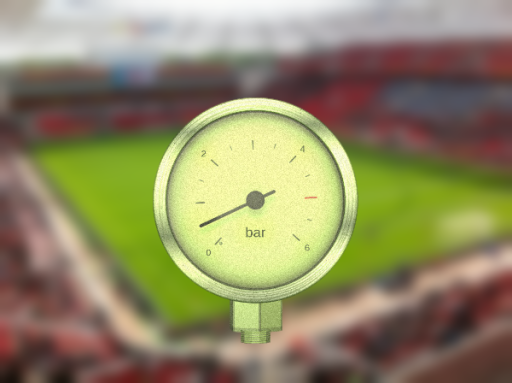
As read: 0.5 bar
